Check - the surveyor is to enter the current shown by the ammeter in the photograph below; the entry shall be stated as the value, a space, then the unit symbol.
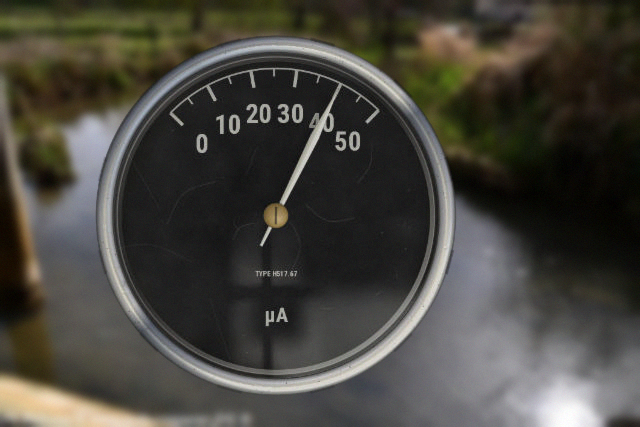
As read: 40 µA
